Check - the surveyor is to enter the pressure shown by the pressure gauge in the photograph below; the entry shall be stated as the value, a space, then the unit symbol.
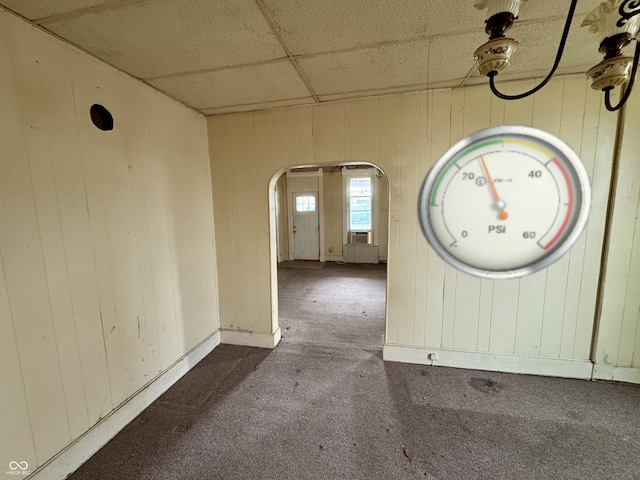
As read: 25 psi
